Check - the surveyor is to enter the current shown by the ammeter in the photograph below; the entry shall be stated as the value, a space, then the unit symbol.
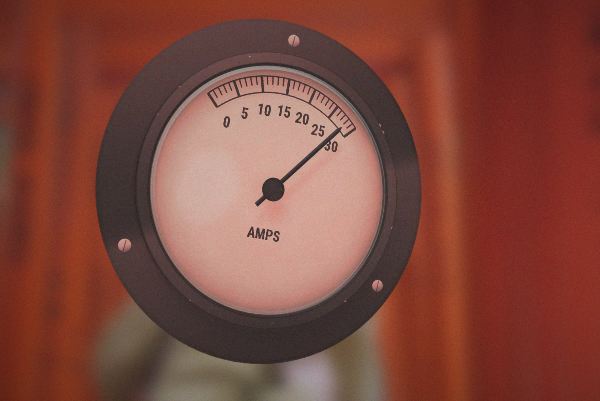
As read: 28 A
